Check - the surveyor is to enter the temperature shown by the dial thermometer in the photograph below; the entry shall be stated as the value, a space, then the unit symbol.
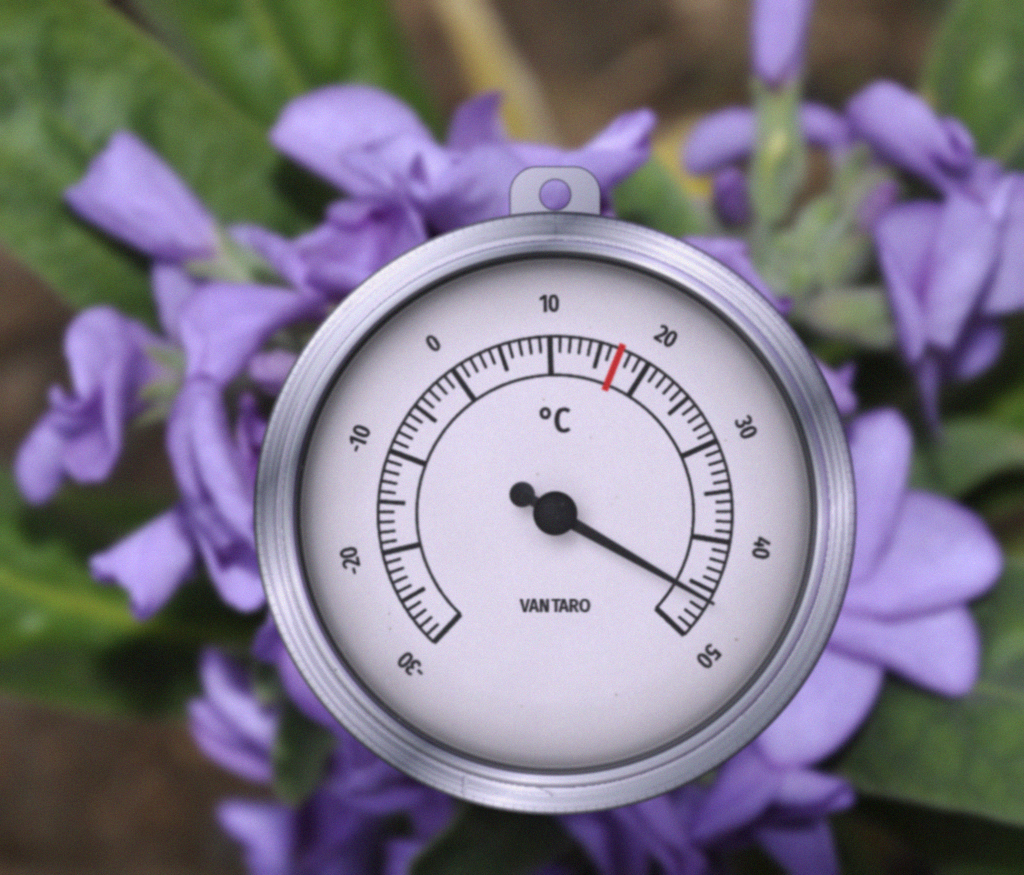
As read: 46 °C
